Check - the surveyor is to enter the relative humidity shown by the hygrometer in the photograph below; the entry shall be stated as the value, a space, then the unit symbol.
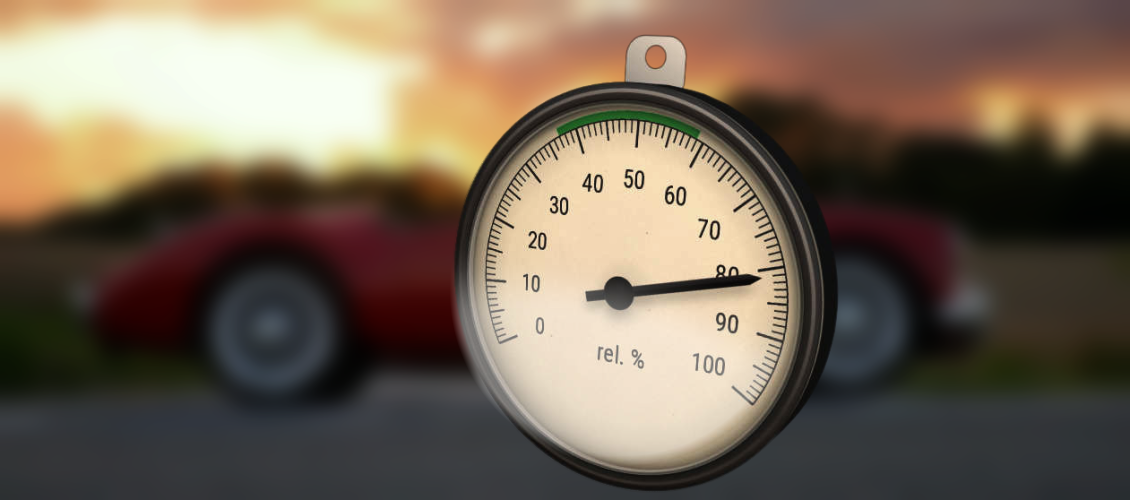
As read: 81 %
